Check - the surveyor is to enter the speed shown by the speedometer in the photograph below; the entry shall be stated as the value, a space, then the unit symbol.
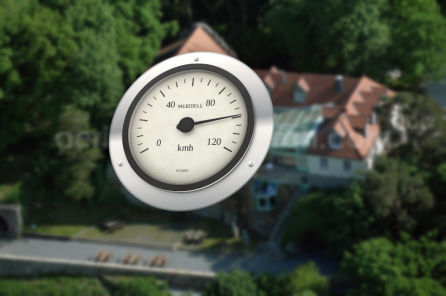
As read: 100 km/h
